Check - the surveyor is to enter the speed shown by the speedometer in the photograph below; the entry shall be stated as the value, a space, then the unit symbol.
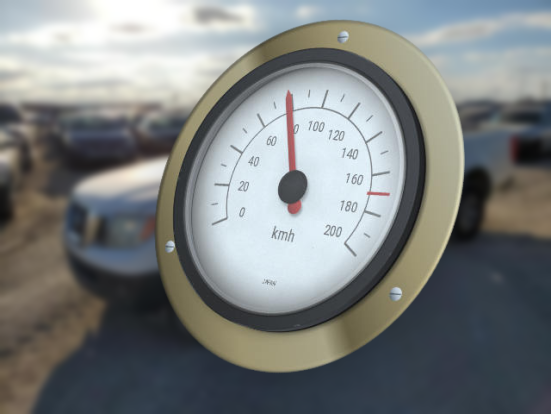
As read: 80 km/h
